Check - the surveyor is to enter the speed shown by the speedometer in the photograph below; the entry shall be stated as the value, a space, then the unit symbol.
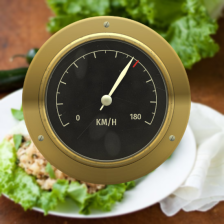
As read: 115 km/h
